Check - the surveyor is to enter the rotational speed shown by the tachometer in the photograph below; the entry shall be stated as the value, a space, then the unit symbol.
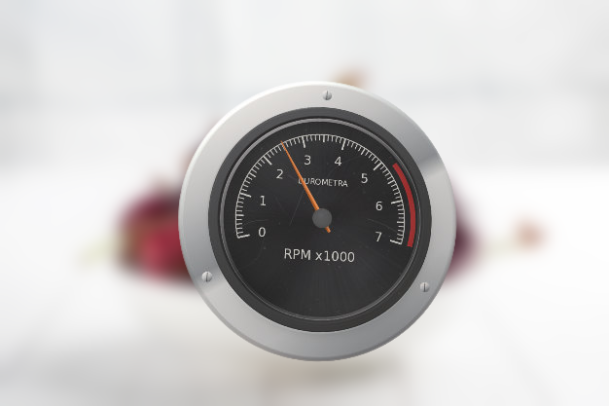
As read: 2500 rpm
